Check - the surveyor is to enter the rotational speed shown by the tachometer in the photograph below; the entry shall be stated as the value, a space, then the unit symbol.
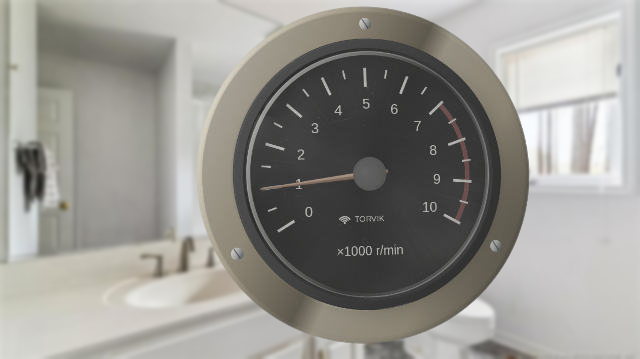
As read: 1000 rpm
